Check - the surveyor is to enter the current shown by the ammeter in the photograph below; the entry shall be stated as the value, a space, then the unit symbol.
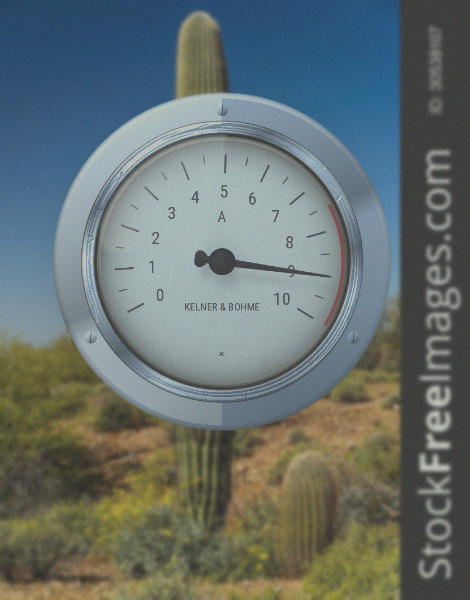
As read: 9 A
